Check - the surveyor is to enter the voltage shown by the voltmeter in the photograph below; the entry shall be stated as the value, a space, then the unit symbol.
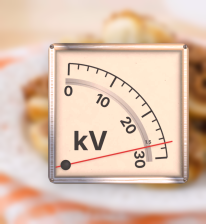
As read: 27 kV
